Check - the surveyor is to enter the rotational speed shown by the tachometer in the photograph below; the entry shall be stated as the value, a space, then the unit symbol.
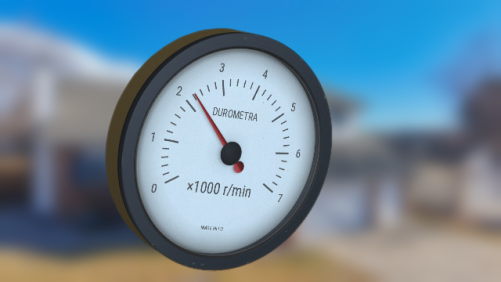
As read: 2200 rpm
